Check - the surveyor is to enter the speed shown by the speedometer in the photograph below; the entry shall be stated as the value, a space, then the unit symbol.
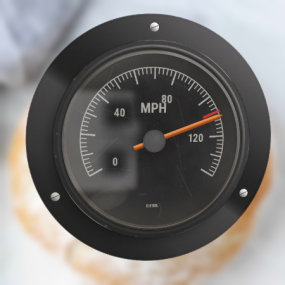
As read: 110 mph
